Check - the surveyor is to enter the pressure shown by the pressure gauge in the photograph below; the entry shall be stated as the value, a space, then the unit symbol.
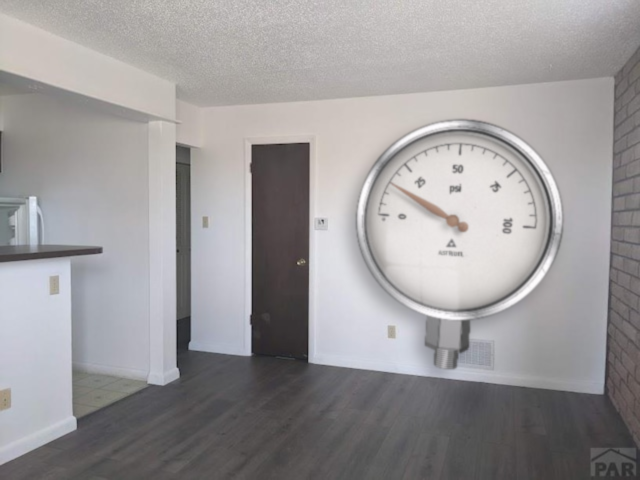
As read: 15 psi
